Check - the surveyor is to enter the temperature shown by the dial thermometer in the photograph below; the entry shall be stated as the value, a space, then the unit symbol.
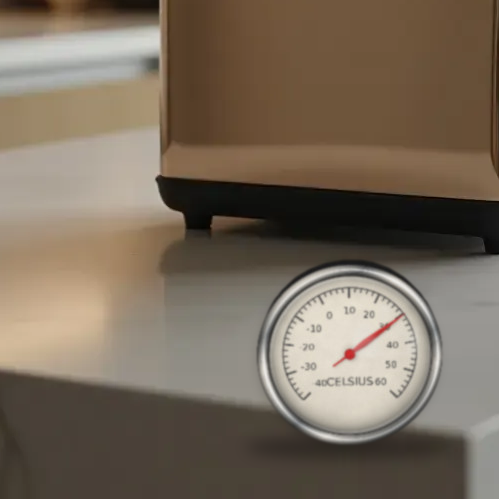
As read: 30 °C
